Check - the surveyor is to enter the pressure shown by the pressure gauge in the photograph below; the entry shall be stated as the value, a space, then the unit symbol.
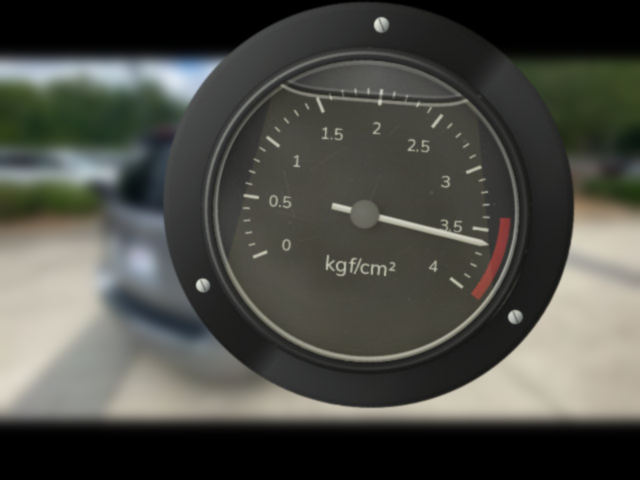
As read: 3.6 kg/cm²
